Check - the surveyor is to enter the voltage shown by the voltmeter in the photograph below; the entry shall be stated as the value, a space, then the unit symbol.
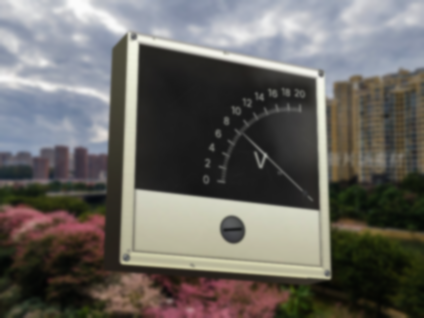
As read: 8 V
